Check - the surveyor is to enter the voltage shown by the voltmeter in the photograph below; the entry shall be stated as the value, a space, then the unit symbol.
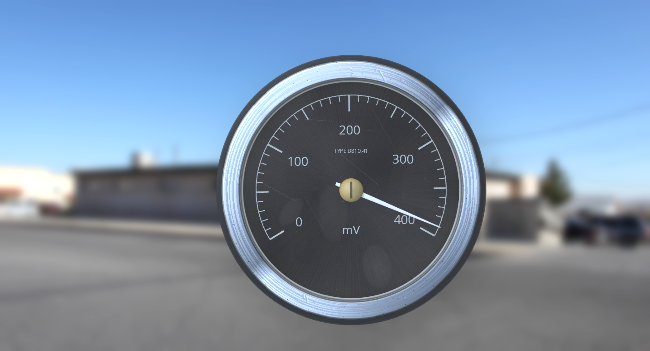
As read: 390 mV
